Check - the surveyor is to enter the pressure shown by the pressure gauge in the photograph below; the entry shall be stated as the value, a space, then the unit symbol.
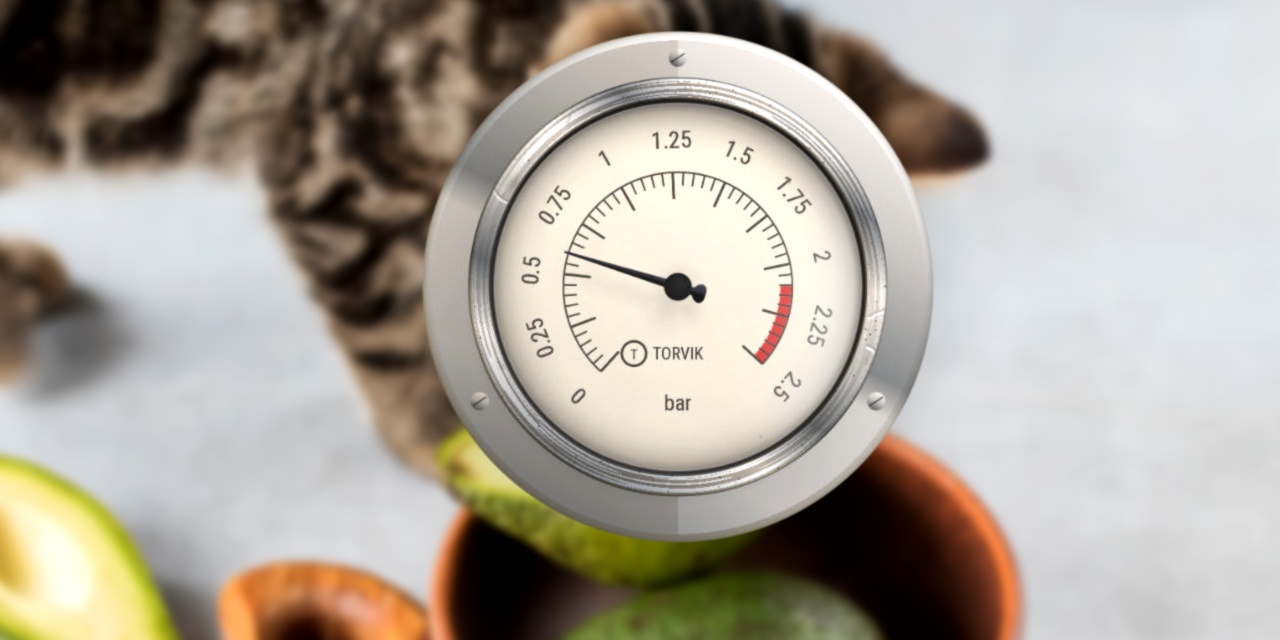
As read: 0.6 bar
